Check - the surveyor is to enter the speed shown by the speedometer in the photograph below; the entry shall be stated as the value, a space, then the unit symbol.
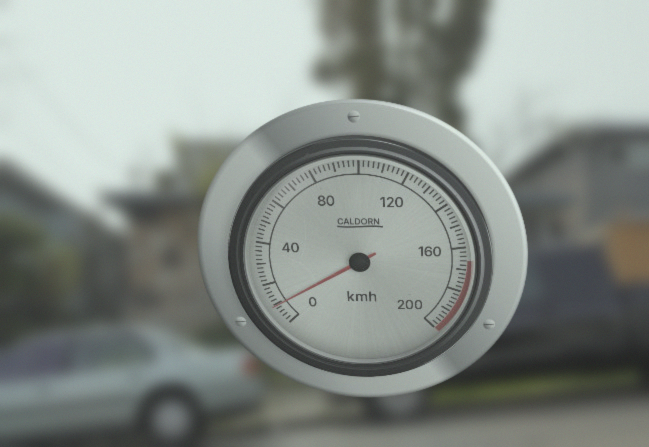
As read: 10 km/h
